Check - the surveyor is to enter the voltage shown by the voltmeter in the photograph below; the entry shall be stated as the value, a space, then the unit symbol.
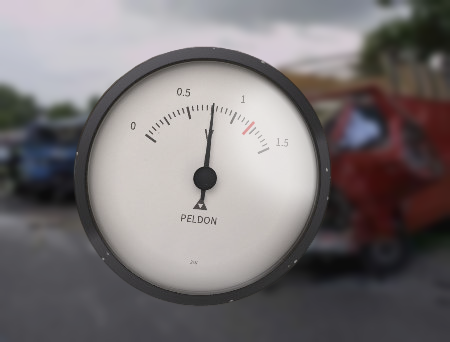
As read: 0.75 V
